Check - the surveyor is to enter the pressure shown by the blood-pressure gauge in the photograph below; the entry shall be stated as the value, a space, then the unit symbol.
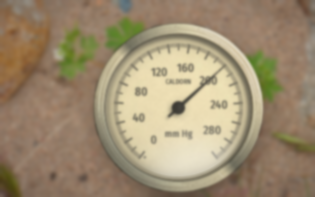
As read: 200 mmHg
